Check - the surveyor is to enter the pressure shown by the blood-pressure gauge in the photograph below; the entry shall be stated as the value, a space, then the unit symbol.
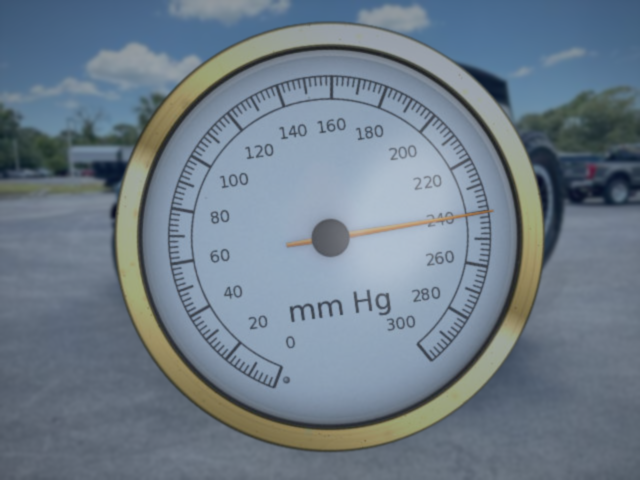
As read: 240 mmHg
